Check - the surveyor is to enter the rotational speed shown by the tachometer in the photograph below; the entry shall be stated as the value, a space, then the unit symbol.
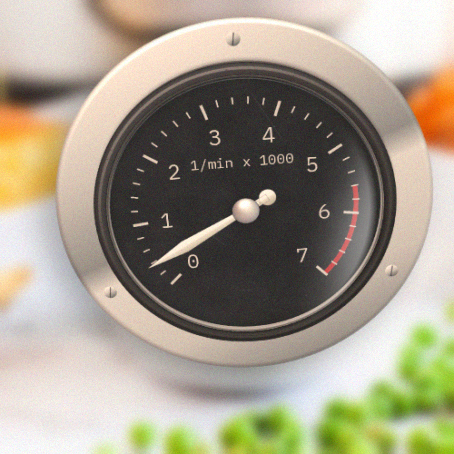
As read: 400 rpm
